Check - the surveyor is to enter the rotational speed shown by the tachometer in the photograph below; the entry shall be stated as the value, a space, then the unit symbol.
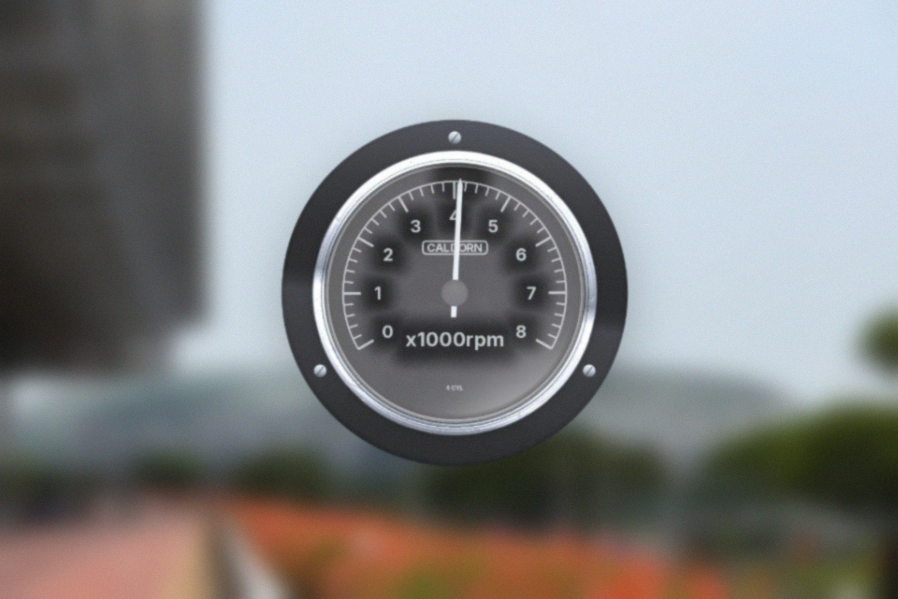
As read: 4100 rpm
